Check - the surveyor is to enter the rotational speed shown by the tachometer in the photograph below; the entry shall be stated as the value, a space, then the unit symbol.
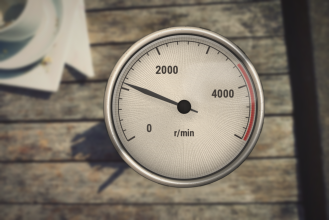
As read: 1100 rpm
